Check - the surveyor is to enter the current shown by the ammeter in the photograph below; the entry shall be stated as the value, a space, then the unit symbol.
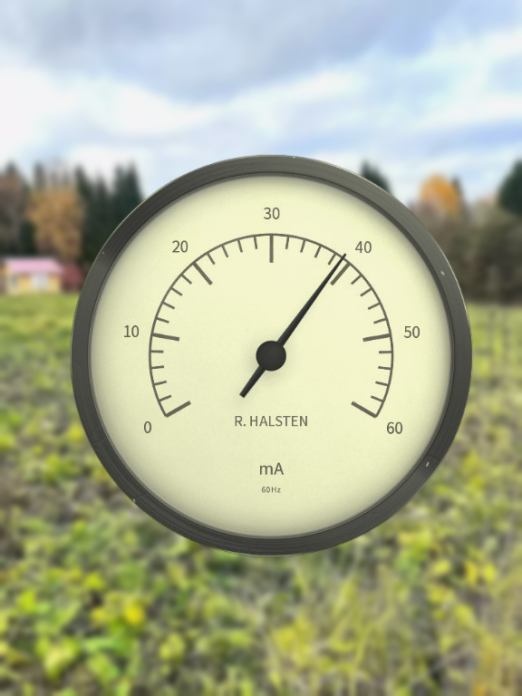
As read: 39 mA
